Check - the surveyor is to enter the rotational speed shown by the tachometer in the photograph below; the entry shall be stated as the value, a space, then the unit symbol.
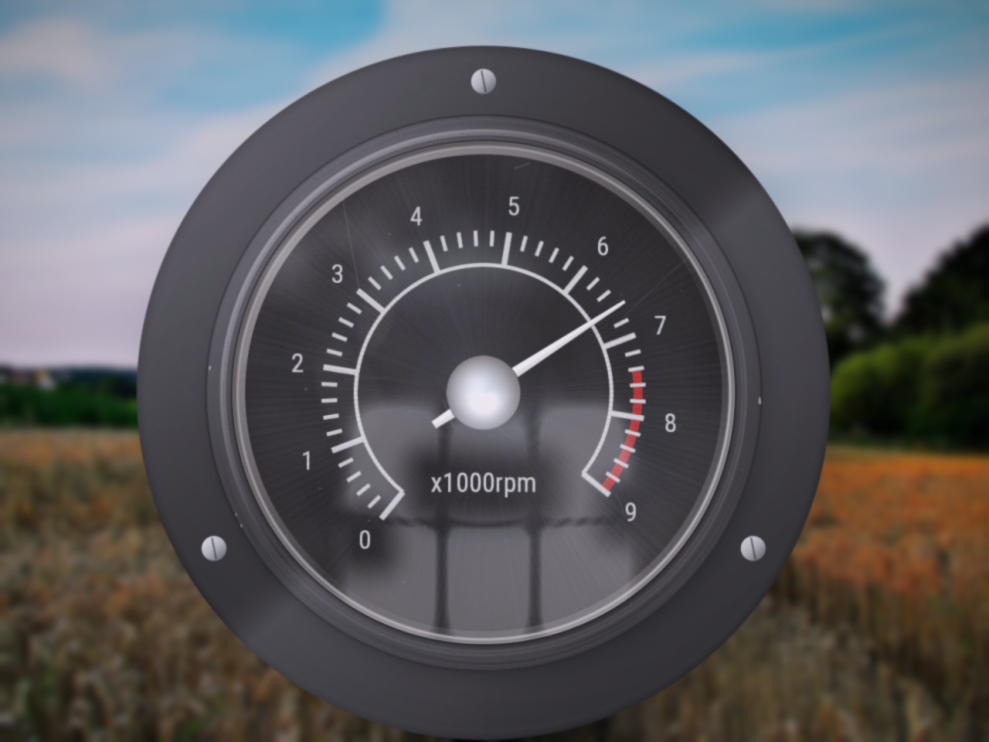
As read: 6600 rpm
